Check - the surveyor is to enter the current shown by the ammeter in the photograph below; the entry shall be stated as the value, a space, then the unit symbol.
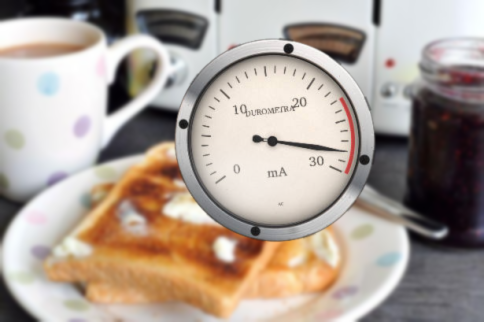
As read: 28 mA
